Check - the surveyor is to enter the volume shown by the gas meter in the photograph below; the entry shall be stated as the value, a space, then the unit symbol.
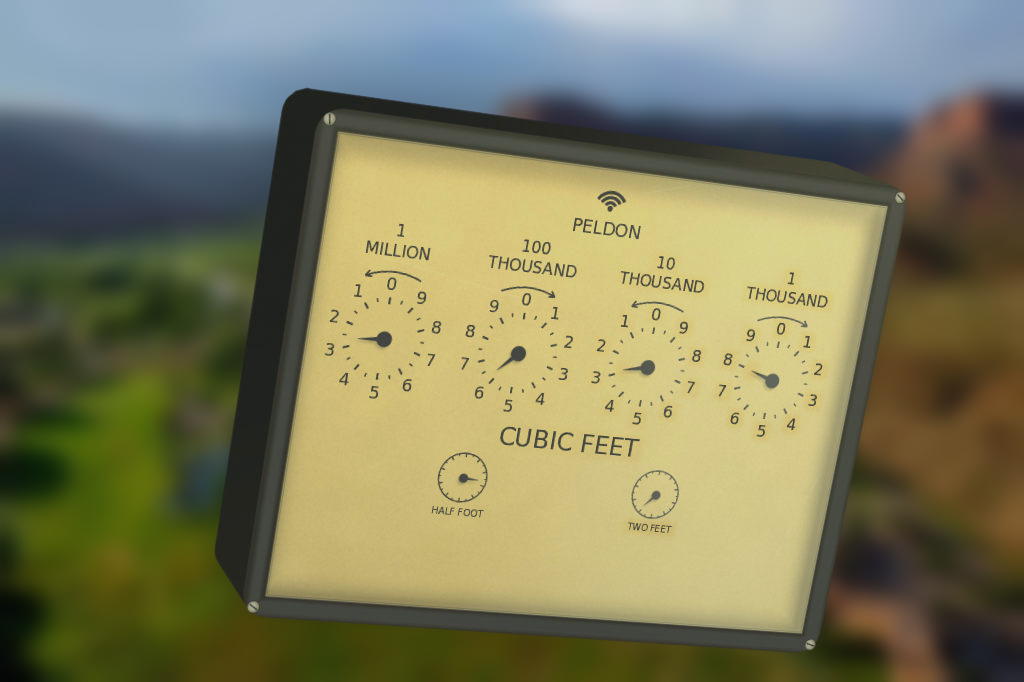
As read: 262800 ft³
